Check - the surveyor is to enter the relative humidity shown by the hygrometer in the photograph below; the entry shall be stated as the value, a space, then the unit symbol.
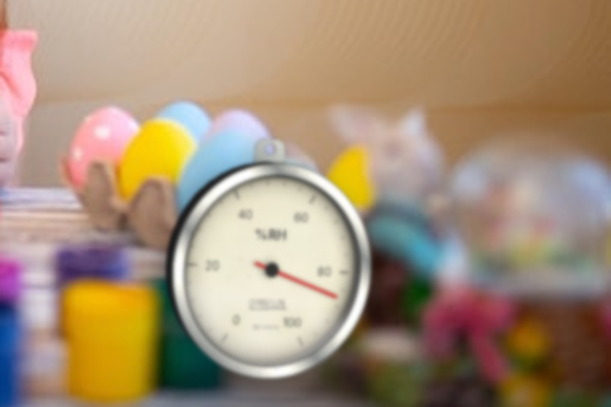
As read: 86 %
